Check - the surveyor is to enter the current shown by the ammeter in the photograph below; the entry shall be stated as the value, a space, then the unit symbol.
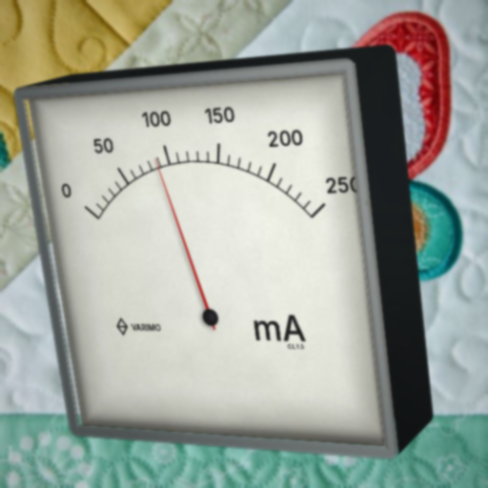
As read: 90 mA
